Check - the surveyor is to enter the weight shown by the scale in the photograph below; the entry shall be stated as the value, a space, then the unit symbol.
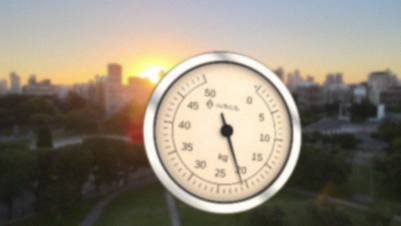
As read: 21 kg
